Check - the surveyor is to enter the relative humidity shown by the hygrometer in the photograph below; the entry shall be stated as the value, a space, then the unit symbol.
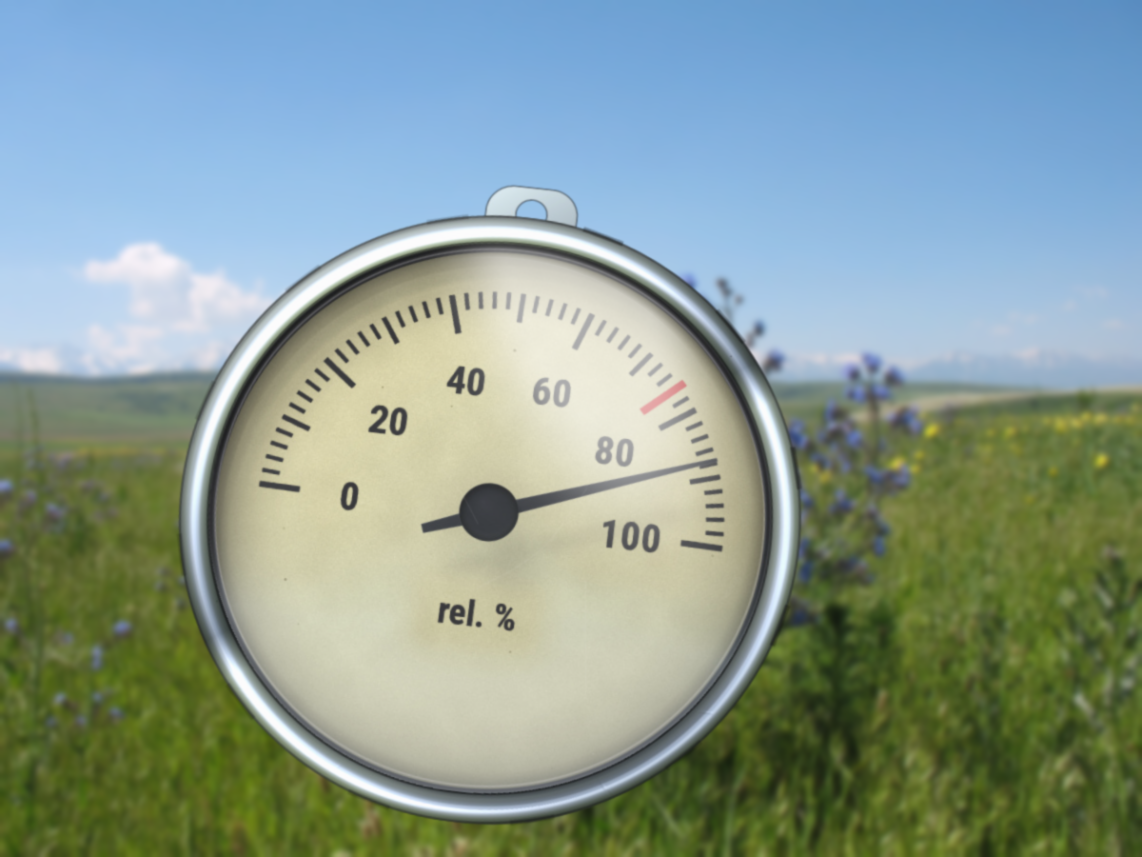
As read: 88 %
